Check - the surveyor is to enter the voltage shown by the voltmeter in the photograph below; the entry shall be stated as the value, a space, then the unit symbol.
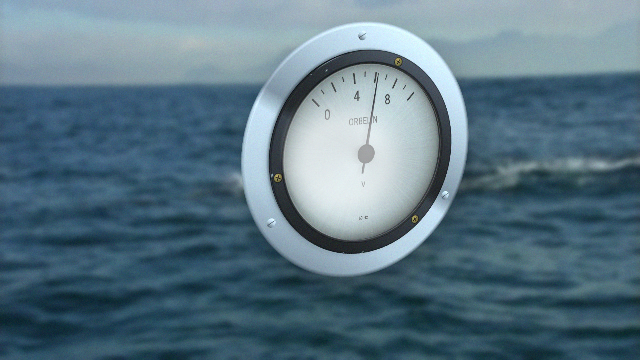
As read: 6 V
